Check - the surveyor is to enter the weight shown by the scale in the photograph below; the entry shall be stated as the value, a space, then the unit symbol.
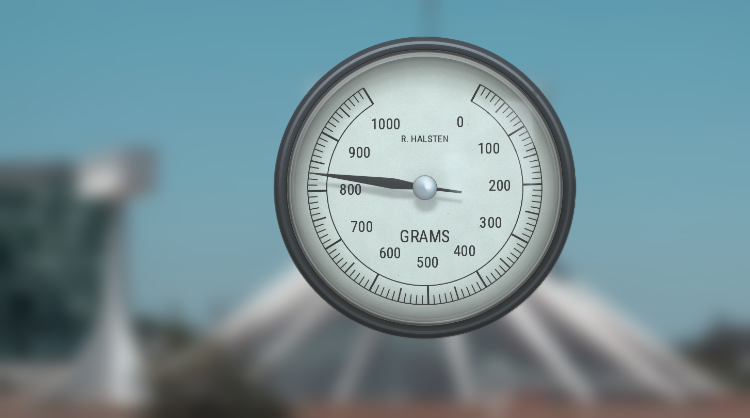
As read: 830 g
